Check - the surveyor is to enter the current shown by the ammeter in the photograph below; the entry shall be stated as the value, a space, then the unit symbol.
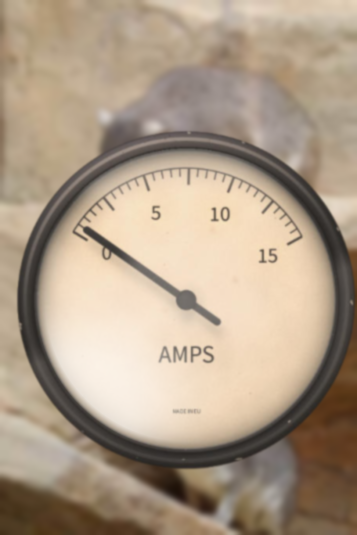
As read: 0.5 A
